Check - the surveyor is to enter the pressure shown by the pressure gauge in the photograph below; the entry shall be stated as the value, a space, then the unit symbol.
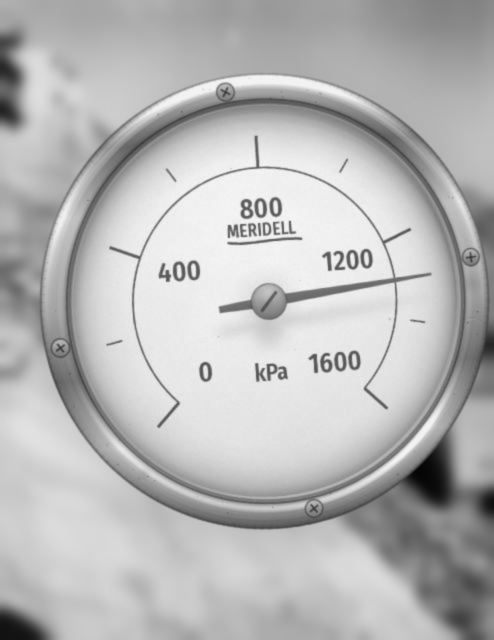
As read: 1300 kPa
